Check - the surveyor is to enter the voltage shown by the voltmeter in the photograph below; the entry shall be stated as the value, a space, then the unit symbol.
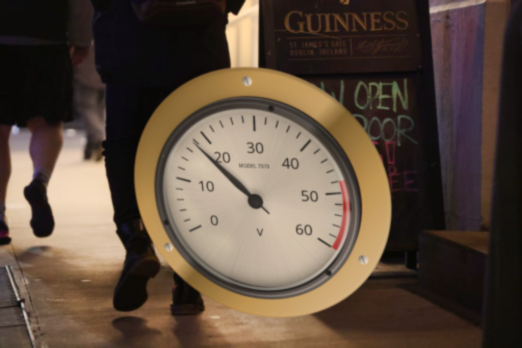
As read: 18 V
